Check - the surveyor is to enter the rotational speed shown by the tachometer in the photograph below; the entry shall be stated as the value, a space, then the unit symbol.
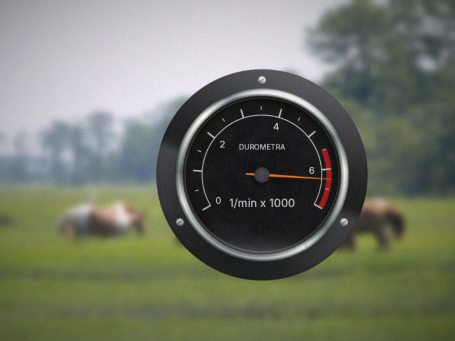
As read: 6250 rpm
